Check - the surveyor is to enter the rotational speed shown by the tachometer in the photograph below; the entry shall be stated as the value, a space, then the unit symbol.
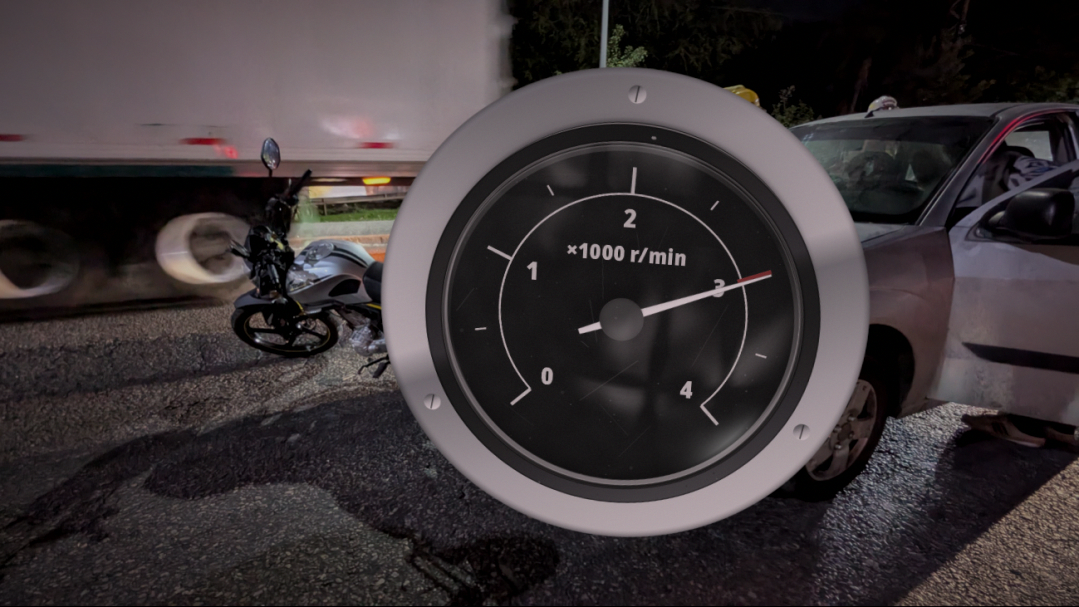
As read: 3000 rpm
